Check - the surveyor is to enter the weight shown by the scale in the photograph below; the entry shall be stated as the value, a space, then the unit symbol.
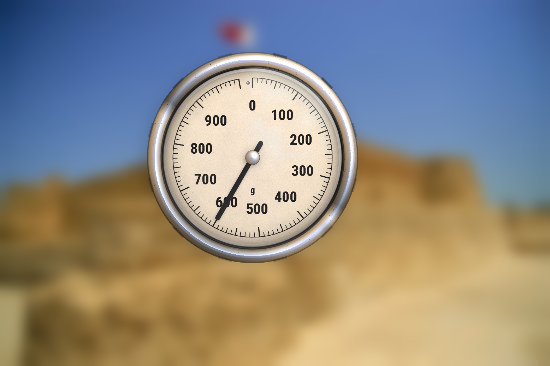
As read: 600 g
